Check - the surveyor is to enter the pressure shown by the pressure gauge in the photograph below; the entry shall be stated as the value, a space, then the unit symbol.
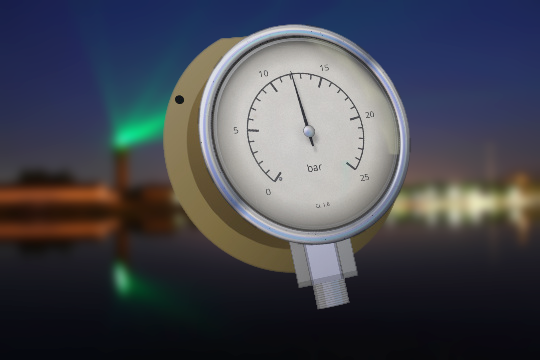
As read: 12 bar
